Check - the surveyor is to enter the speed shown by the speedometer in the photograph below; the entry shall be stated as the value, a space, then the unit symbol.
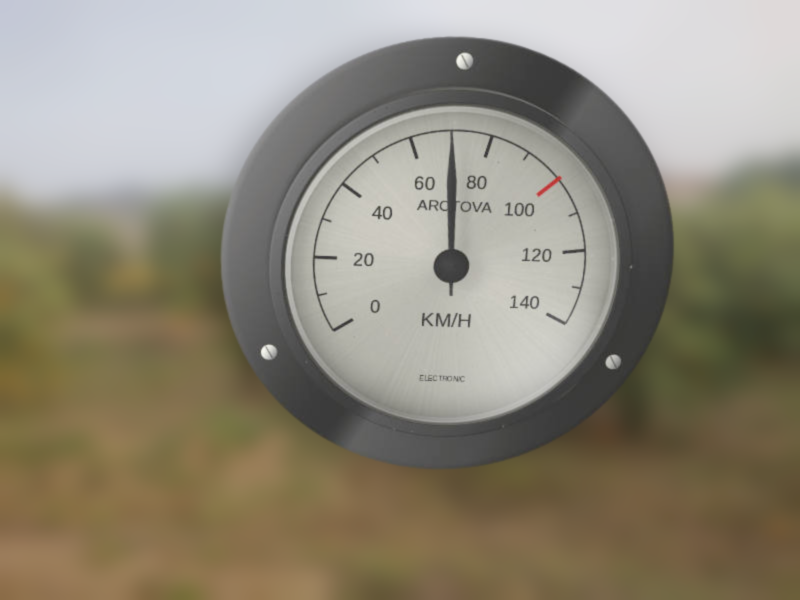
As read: 70 km/h
